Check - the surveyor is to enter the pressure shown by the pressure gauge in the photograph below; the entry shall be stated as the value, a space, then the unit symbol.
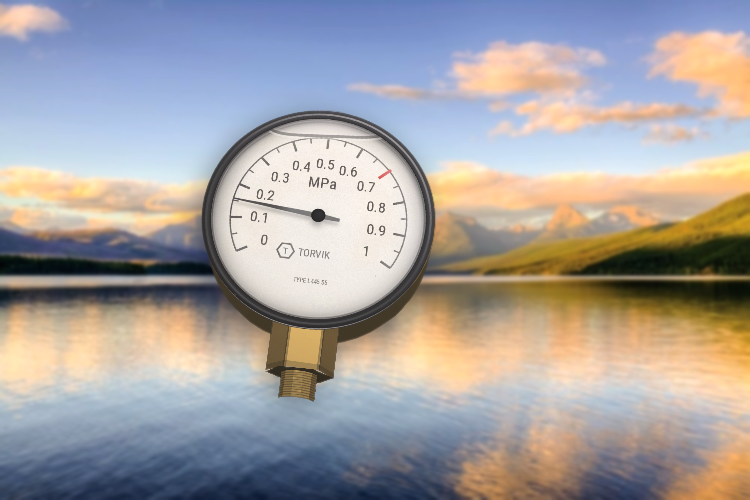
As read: 0.15 MPa
